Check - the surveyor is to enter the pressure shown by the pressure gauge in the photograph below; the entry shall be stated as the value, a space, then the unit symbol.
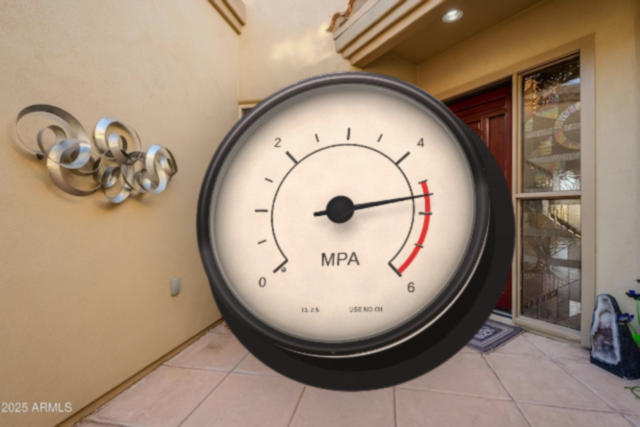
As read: 4.75 MPa
